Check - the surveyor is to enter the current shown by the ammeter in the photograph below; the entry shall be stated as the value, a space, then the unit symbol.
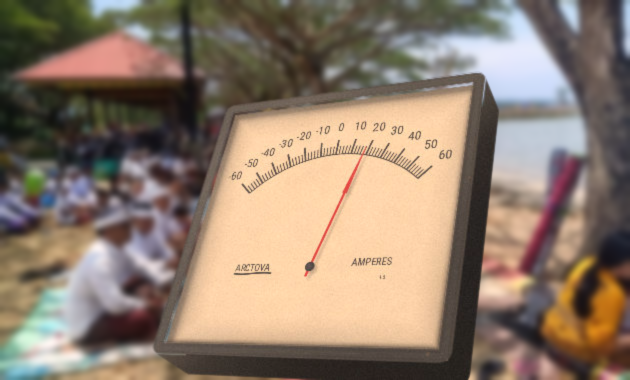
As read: 20 A
